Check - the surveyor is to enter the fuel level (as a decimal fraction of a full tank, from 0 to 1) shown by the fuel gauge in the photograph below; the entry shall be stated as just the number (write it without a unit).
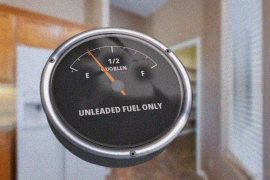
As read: 0.25
